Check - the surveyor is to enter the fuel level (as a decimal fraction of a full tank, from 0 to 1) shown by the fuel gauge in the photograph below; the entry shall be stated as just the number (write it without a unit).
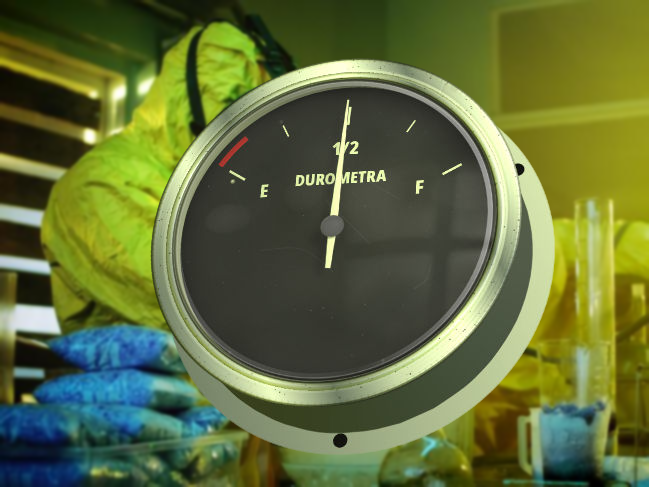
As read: 0.5
